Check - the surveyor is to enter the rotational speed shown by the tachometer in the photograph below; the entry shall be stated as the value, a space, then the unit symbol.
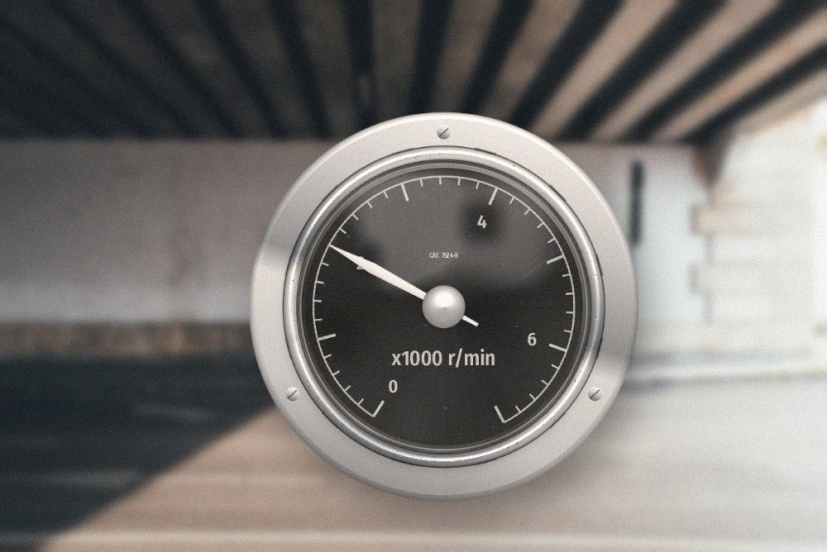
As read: 2000 rpm
